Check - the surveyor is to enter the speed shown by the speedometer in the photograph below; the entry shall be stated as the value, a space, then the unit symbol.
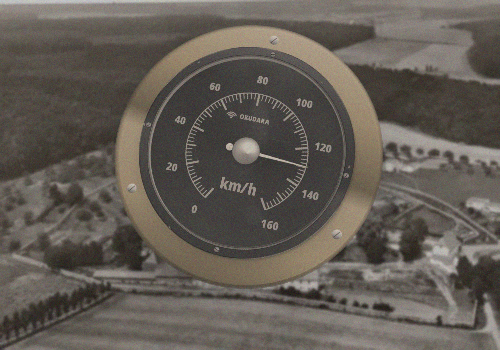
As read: 130 km/h
